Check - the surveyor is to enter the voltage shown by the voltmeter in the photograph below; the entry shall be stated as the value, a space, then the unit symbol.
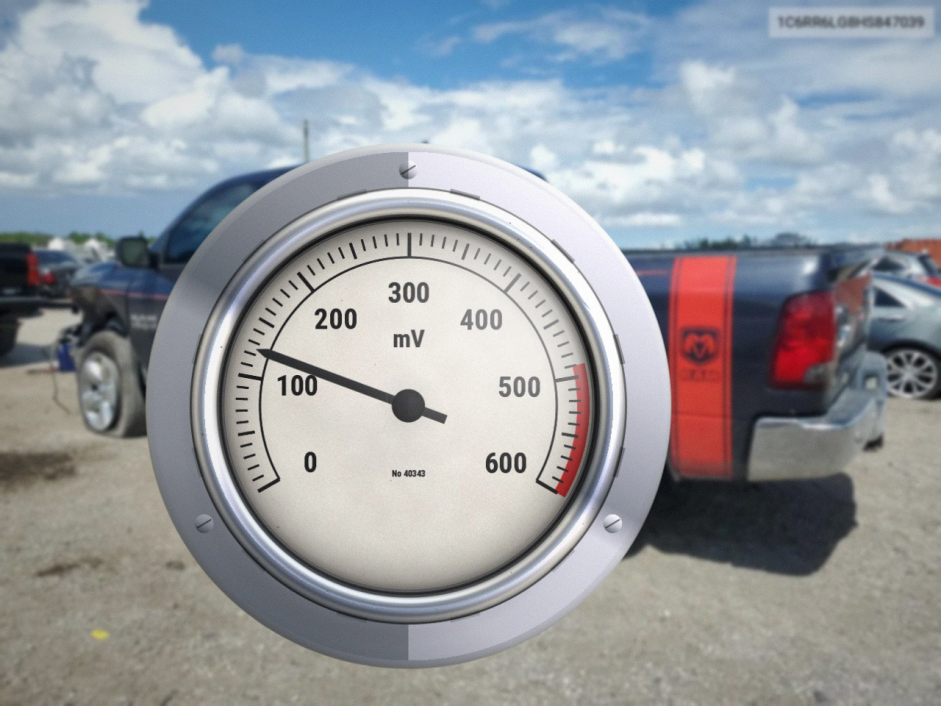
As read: 125 mV
